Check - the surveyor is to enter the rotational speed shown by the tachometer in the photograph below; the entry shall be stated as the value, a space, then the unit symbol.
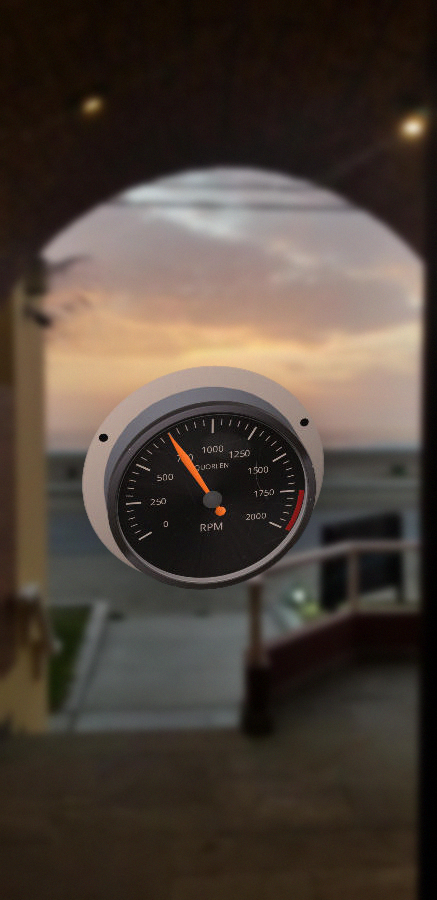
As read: 750 rpm
